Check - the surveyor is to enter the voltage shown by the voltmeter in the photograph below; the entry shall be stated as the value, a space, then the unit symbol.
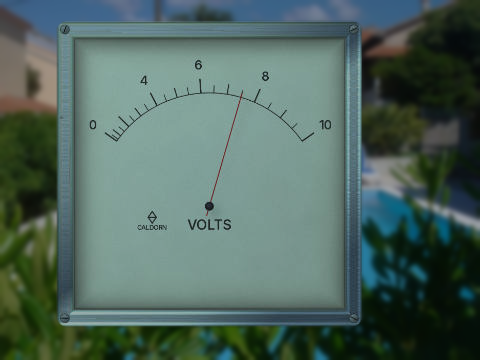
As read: 7.5 V
